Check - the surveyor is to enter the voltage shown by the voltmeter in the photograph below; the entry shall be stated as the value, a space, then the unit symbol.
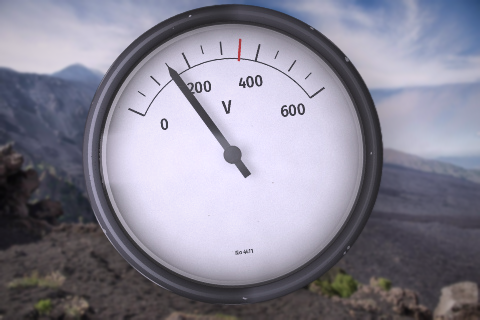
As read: 150 V
